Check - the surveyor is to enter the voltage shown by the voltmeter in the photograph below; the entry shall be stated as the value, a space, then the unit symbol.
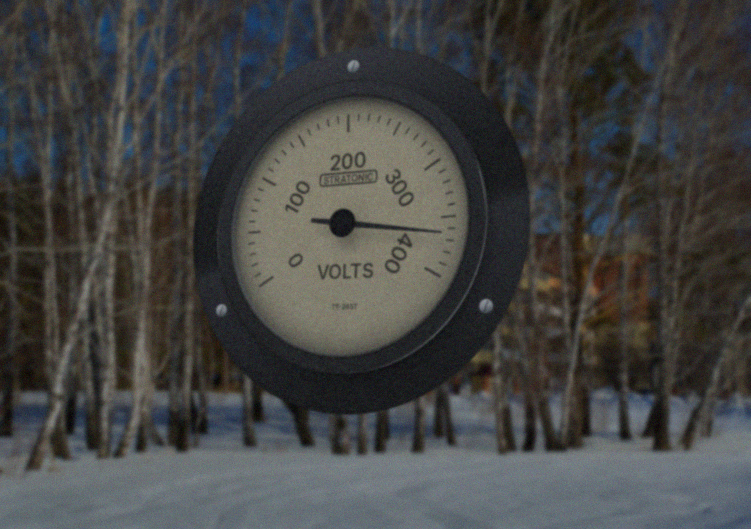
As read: 365 V
